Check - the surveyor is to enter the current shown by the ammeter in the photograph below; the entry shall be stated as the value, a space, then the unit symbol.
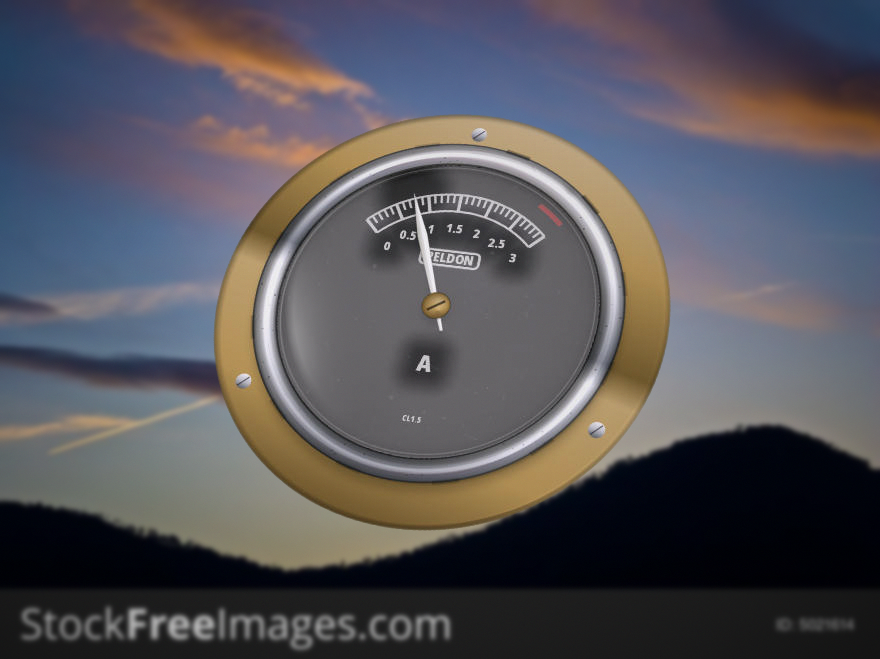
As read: 0.8 A
